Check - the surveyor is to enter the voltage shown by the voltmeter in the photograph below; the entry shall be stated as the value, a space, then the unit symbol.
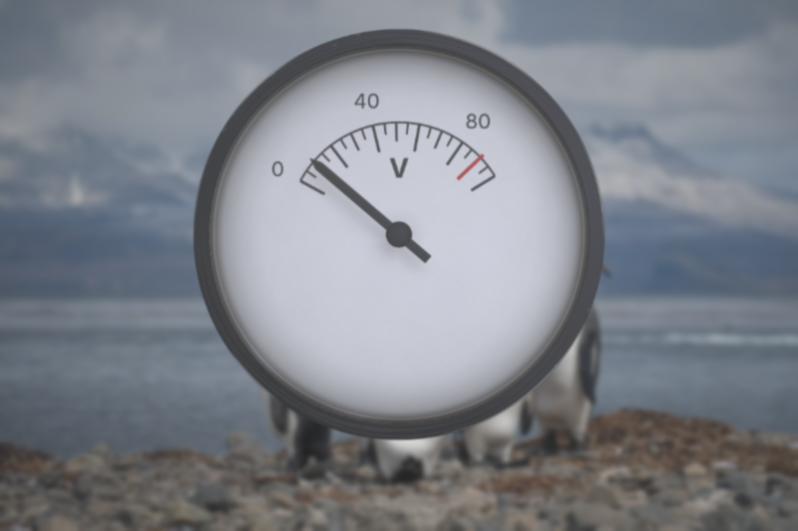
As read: 10 V
